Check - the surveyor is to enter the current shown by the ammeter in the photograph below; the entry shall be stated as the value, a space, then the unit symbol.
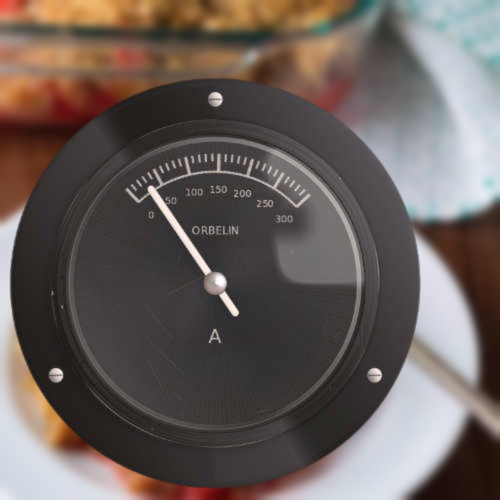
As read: 30 A
